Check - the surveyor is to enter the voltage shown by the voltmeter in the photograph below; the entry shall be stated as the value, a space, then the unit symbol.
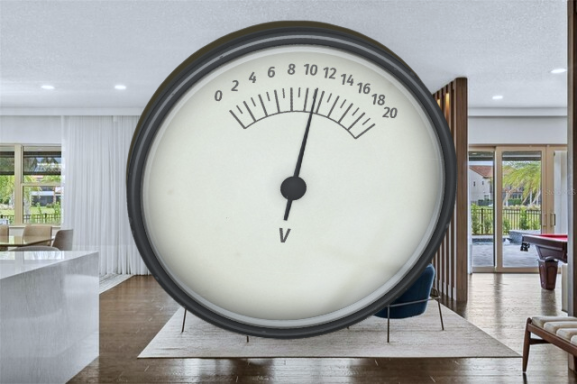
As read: 11 V
